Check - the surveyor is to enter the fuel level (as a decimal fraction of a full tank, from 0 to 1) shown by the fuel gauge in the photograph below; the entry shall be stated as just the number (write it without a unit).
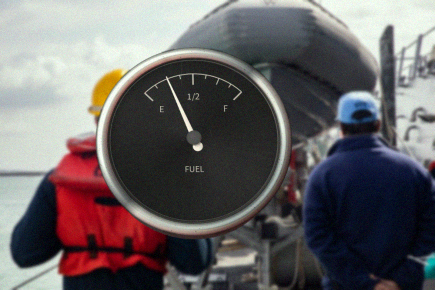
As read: 0.25
